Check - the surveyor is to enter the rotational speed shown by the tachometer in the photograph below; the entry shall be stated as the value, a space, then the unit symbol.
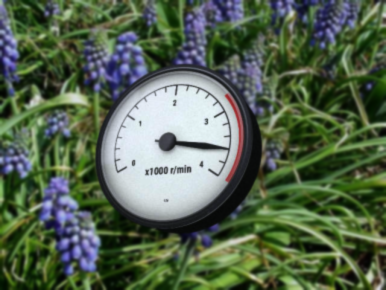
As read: 3600 rpm
